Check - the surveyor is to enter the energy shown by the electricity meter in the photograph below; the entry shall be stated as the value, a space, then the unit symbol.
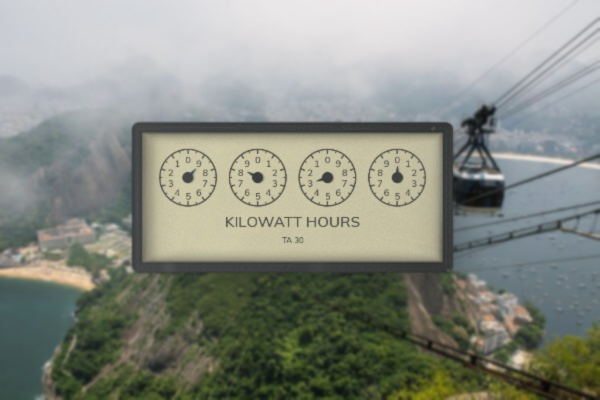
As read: 8830 kWh
